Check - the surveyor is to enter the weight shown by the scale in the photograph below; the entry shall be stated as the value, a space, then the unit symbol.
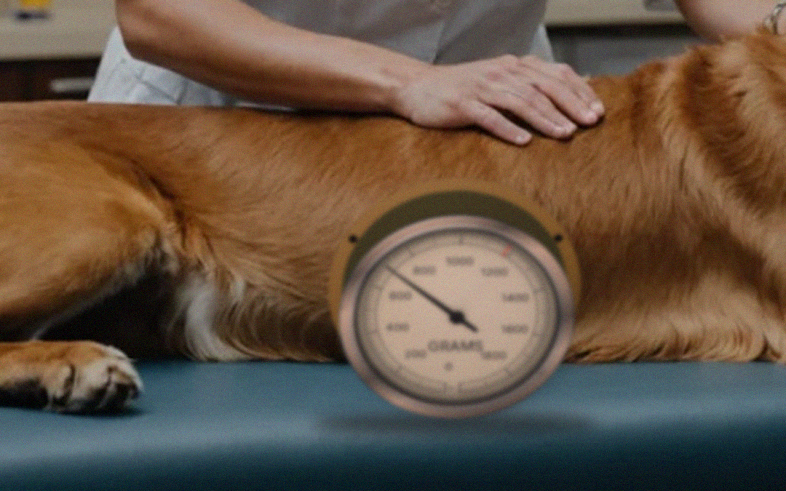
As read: 700 g
